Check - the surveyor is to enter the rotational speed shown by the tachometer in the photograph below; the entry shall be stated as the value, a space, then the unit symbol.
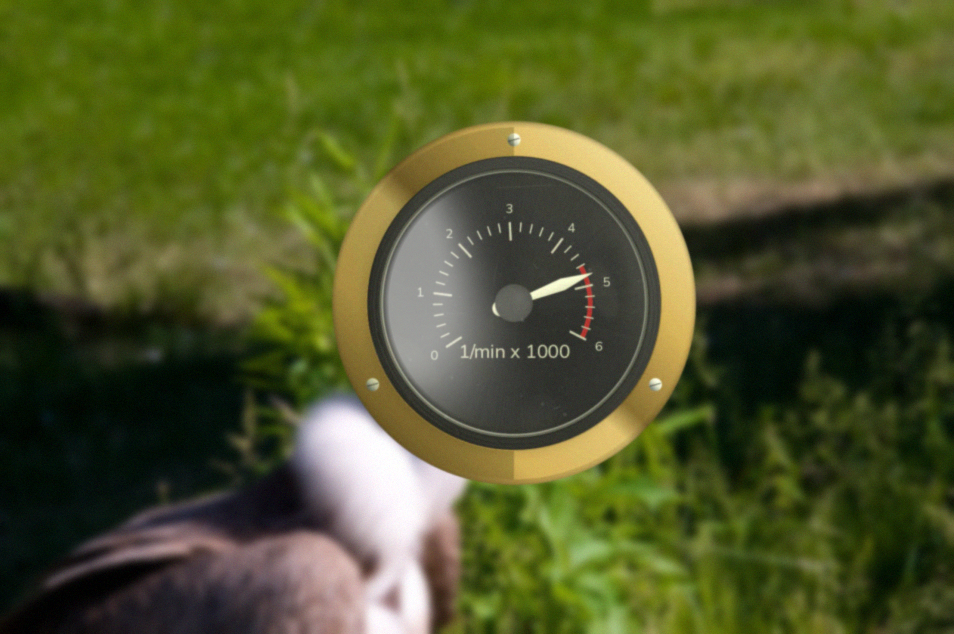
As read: 4800 rpm
